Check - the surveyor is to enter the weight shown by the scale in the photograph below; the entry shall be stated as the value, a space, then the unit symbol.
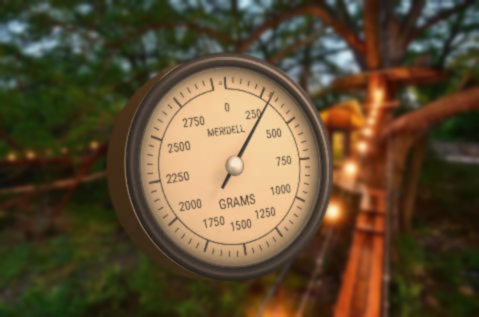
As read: 300 g
